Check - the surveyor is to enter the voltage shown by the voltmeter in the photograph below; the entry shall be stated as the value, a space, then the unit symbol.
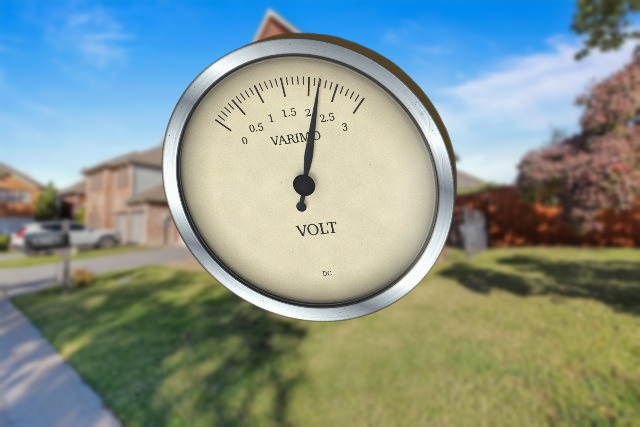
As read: 2.2 V
